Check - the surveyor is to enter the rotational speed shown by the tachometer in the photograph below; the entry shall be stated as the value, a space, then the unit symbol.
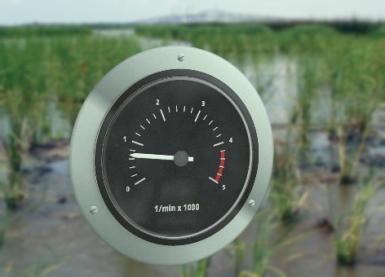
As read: 700 rpm
